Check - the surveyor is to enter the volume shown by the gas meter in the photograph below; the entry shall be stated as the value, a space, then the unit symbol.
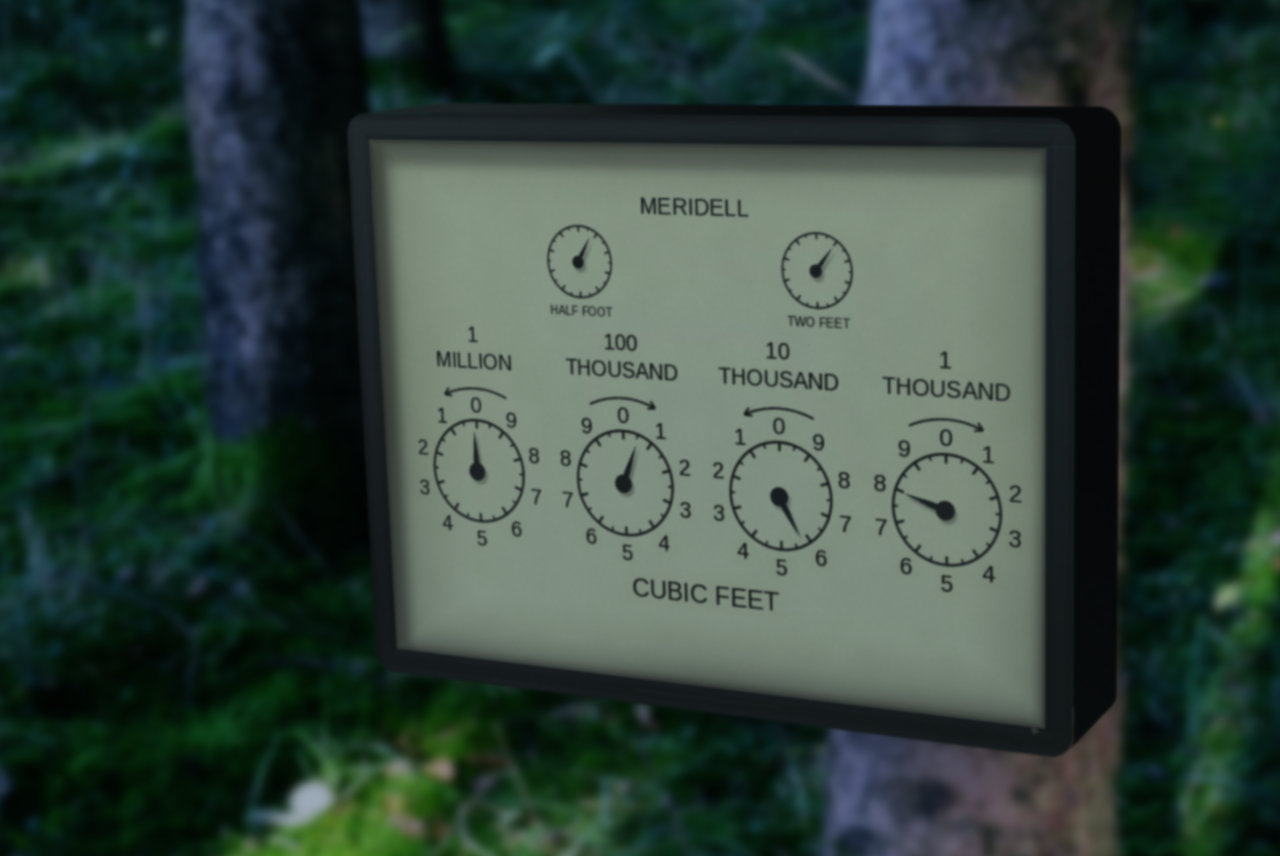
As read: 5800 ft³
